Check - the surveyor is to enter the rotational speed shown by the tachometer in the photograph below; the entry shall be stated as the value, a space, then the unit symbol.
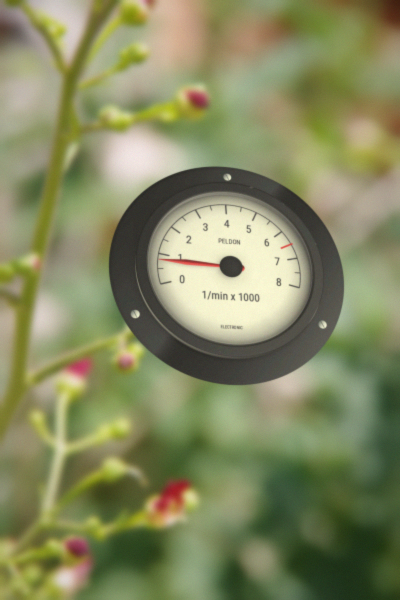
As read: 750 rpm
